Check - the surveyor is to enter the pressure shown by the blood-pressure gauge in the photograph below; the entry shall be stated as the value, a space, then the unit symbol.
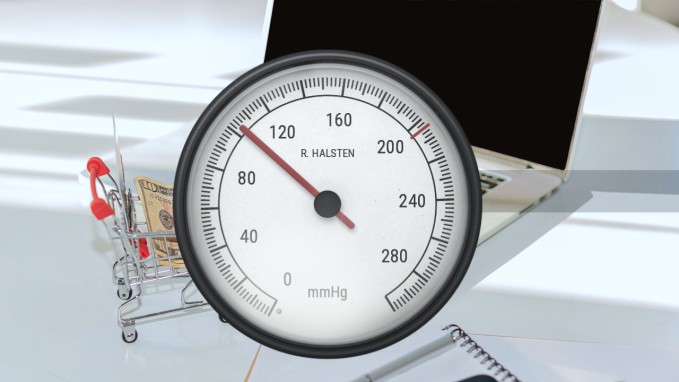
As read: 104 mmHg
